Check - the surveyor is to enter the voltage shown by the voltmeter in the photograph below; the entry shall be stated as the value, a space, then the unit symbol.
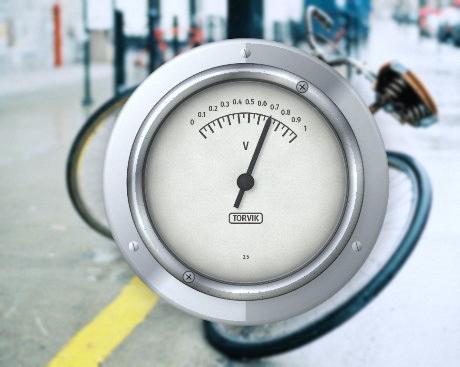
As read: 0.7 V
